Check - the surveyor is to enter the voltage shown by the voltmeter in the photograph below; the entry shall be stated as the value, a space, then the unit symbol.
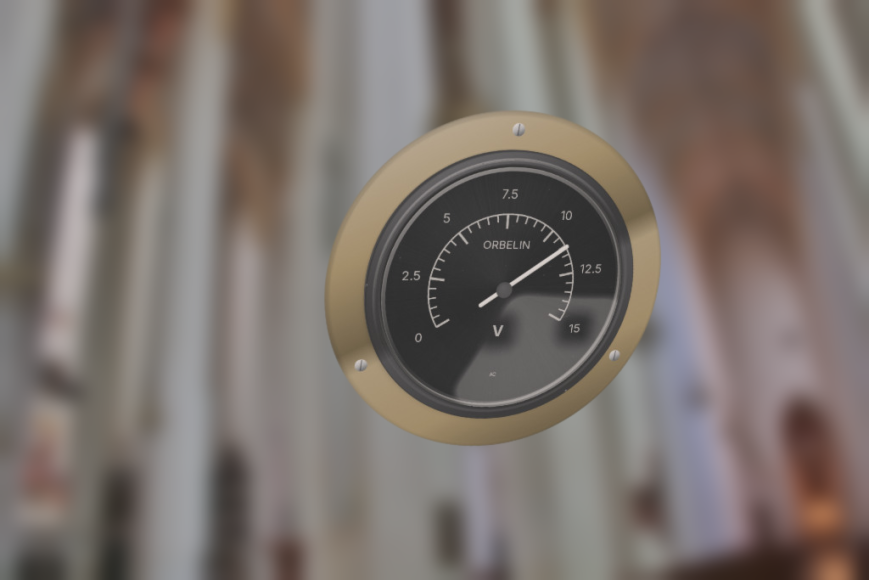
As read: 11 V
